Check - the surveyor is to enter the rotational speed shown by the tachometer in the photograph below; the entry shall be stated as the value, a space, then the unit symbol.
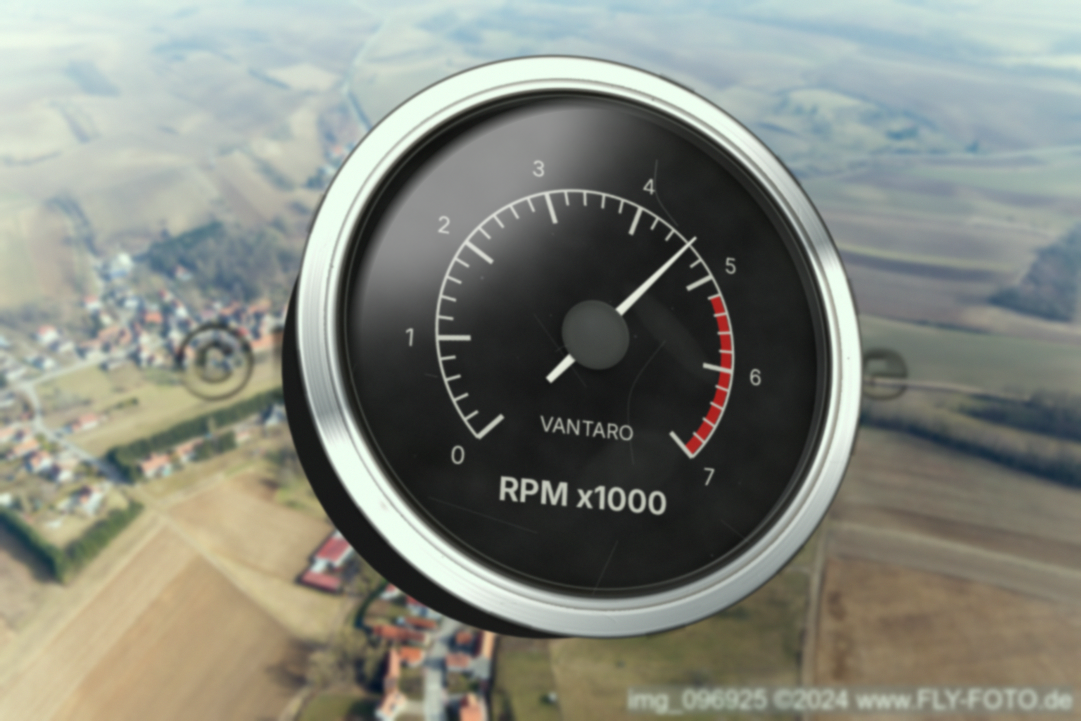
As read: 4600 rpm
